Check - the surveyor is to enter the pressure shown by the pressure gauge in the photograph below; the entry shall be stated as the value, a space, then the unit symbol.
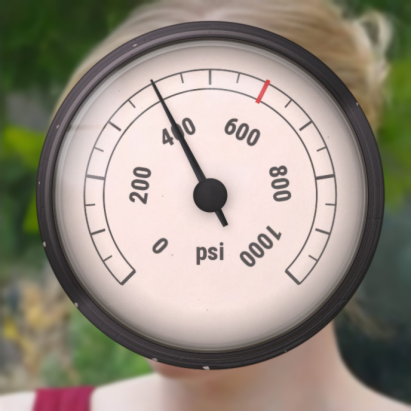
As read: 400 psi
